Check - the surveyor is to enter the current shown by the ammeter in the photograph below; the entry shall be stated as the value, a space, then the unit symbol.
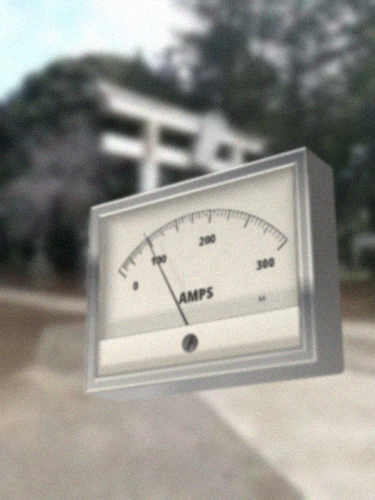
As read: 100 A
